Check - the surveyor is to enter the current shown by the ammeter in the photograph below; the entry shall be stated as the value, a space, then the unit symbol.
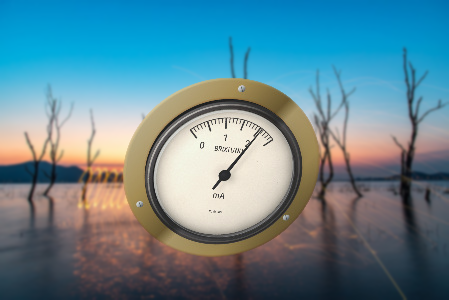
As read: 2 mA
